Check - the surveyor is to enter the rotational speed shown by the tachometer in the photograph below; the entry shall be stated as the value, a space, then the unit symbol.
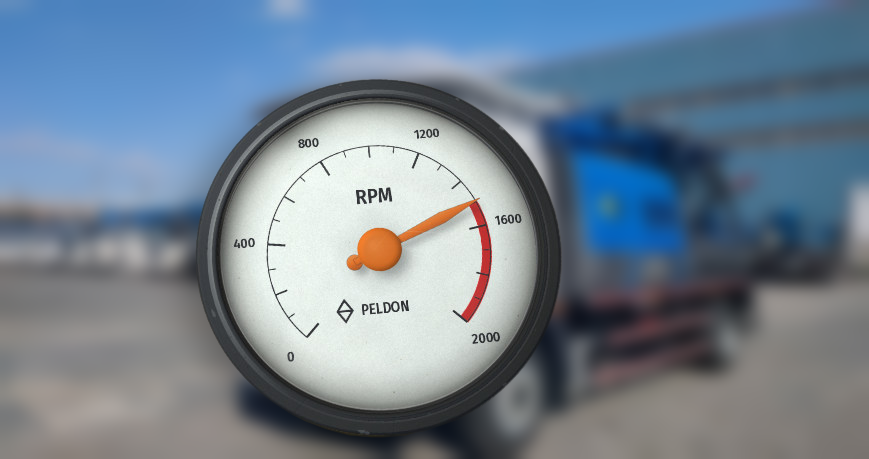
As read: 1500 rpm
